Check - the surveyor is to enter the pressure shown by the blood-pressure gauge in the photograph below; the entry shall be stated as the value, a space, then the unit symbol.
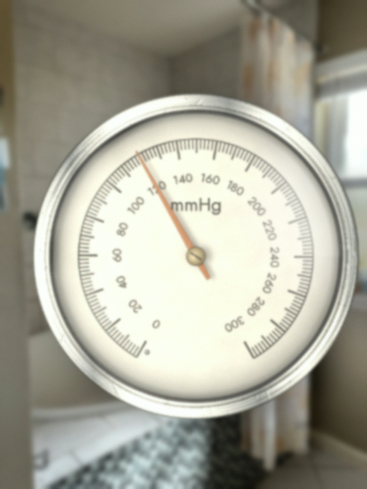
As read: 120 mmHg
